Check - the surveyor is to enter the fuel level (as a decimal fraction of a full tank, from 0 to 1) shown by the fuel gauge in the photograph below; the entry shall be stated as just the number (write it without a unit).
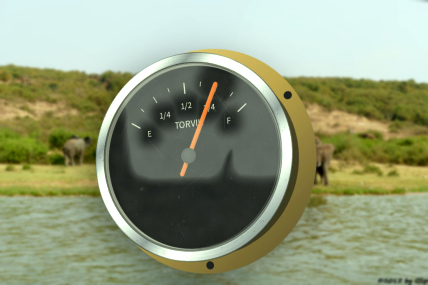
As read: 0.75
